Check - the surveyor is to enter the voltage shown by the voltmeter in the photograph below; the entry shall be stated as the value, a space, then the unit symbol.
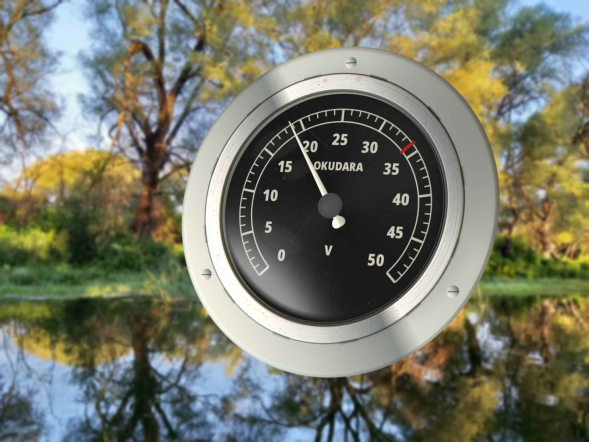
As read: 19 V
